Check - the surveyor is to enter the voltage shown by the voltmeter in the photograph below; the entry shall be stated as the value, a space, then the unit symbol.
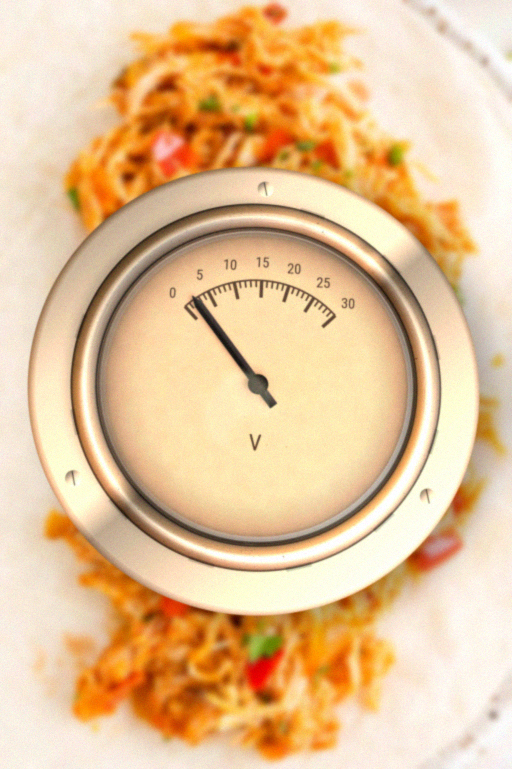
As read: 2 V
